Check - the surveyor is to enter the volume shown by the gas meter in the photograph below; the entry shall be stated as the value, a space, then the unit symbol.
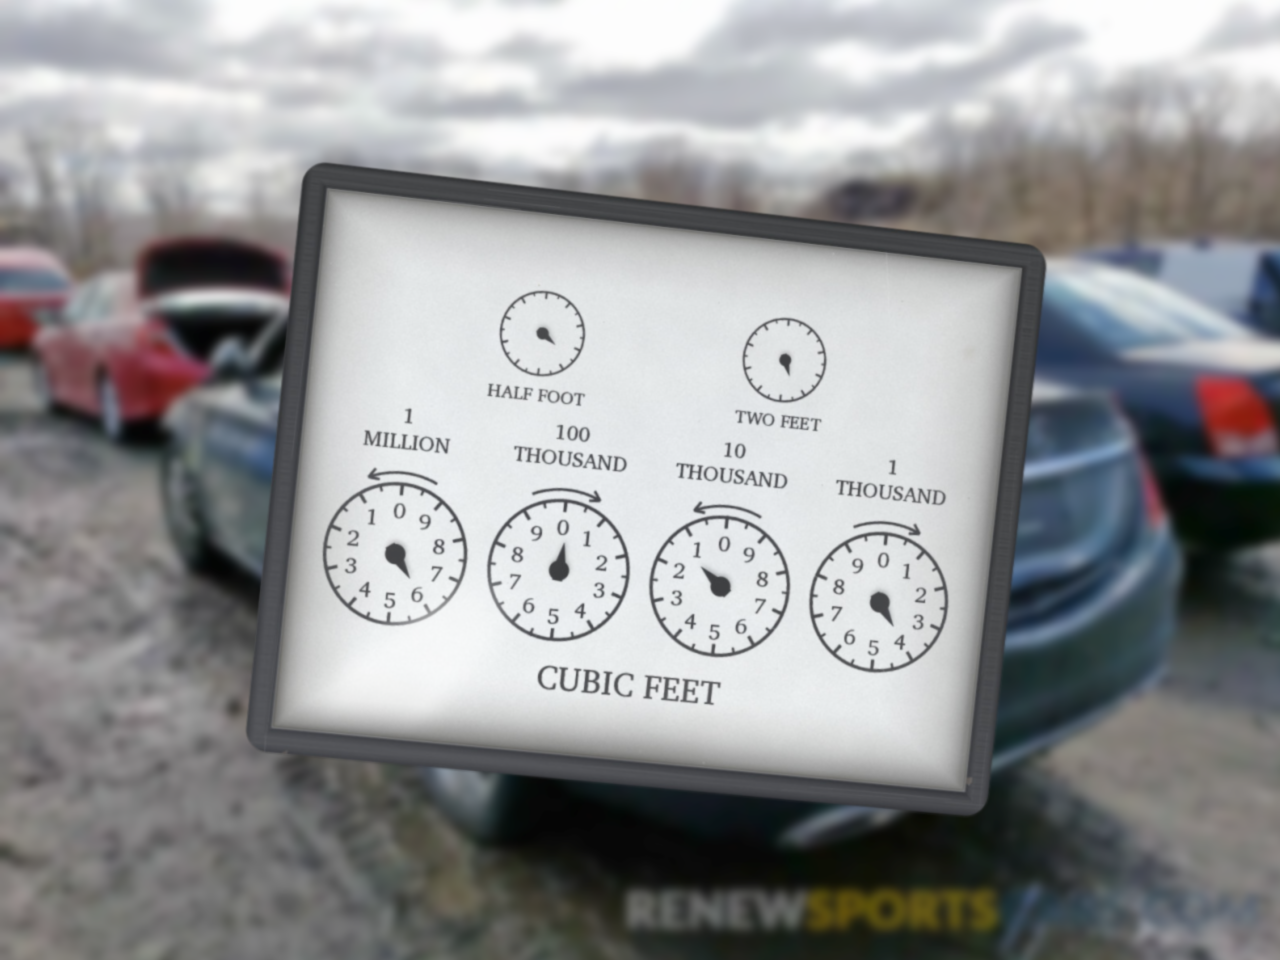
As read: 601400 ft³
